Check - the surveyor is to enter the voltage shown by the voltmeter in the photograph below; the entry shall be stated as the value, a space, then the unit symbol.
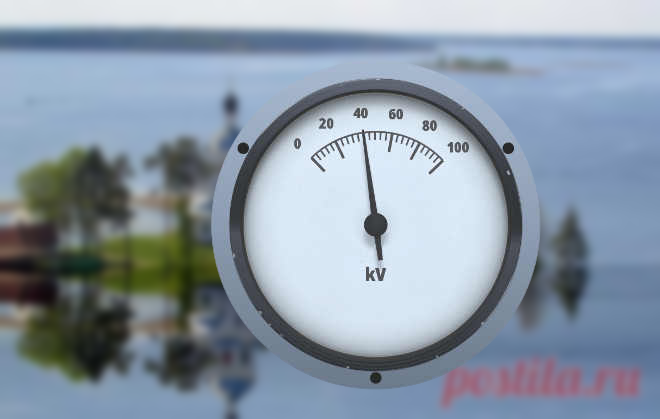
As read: 40 kV
